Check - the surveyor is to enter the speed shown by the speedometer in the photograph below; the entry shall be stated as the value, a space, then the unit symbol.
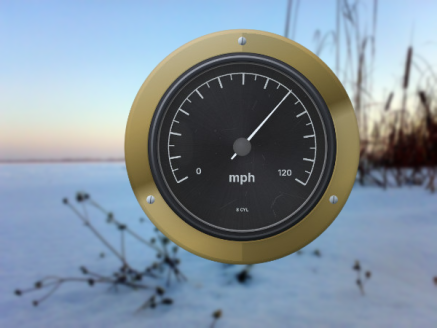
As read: 80 mph
